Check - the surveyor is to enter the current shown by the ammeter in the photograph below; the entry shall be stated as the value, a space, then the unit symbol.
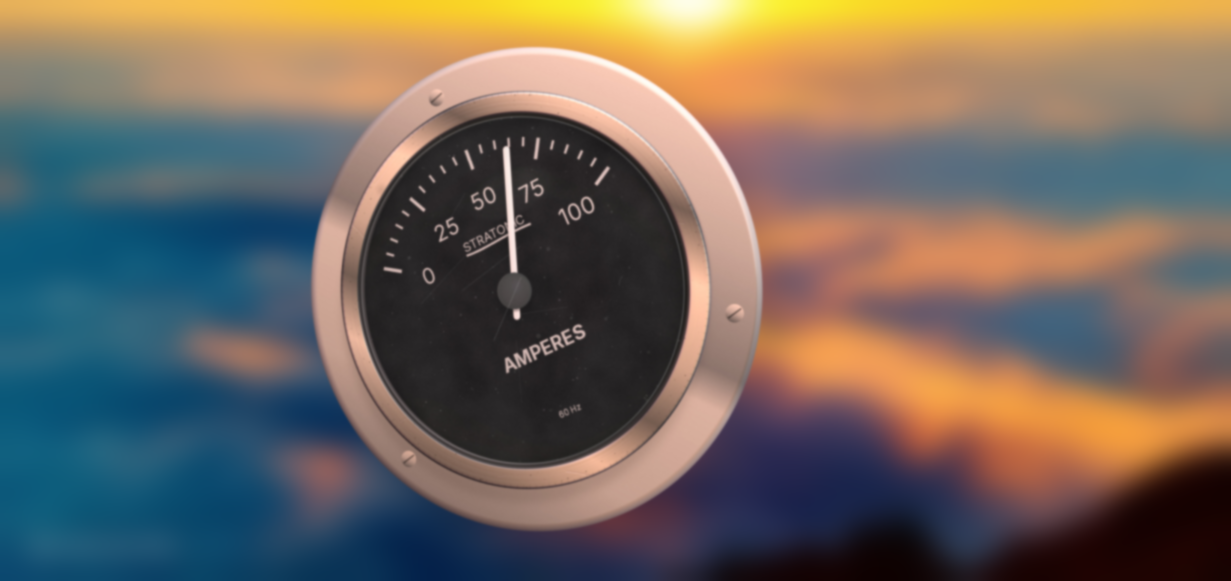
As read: 65 A
